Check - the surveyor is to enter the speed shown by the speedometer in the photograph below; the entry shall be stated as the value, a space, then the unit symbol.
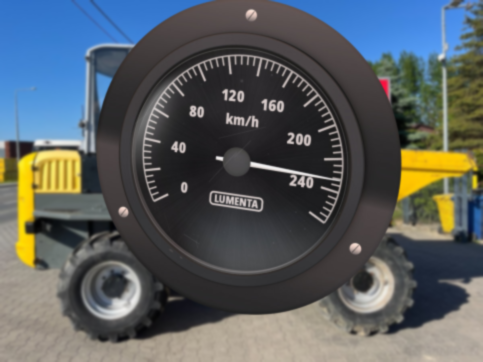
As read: 232 km/h
